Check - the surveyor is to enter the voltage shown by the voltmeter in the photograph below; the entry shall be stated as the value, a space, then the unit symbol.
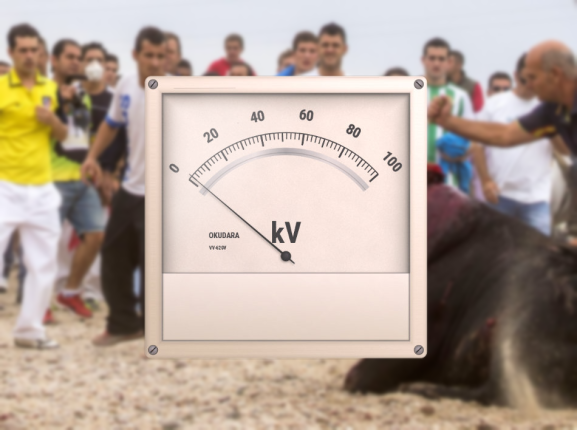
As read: 2 kV
